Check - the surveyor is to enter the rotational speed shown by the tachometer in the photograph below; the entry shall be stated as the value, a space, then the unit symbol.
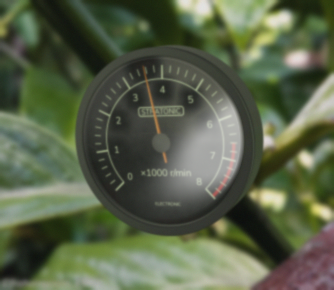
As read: 3600 rpm
